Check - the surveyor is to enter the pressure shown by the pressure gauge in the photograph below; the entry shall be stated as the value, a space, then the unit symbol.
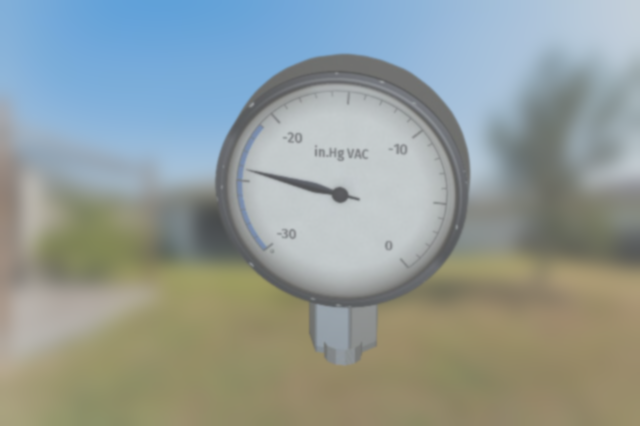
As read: -24 inHg
